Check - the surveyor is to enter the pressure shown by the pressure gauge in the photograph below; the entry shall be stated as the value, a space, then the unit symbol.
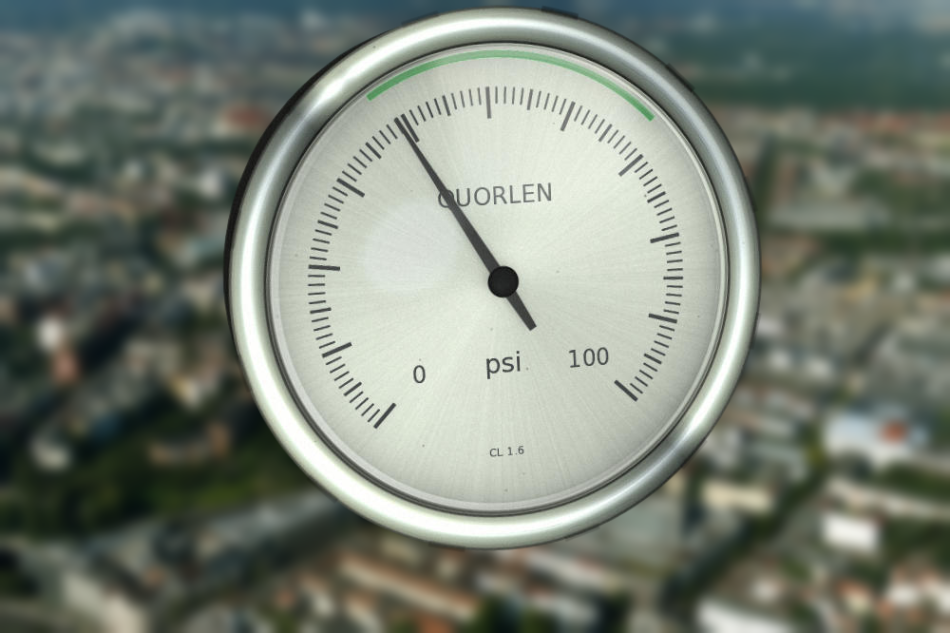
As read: 39 psi
